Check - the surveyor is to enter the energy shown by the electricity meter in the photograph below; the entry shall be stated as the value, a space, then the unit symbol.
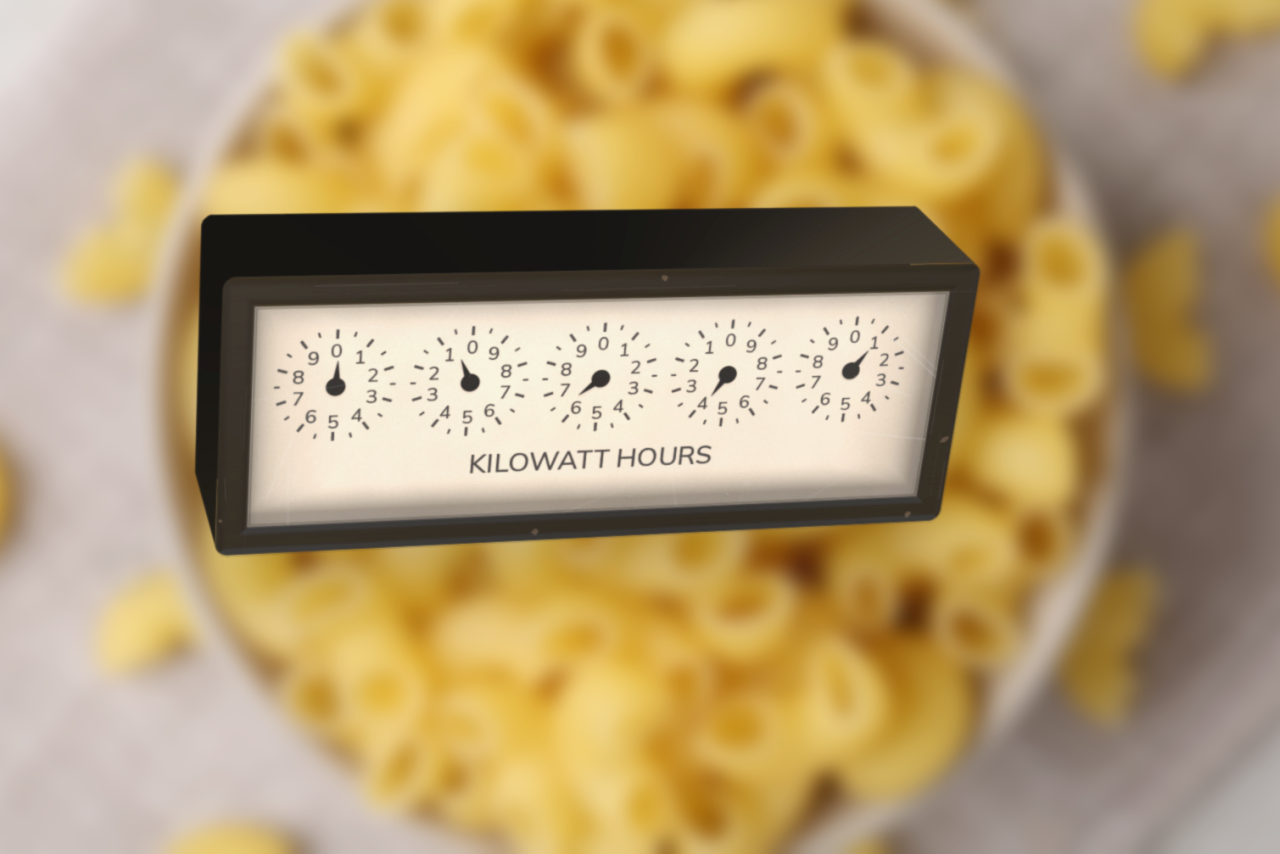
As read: 641 kWh
